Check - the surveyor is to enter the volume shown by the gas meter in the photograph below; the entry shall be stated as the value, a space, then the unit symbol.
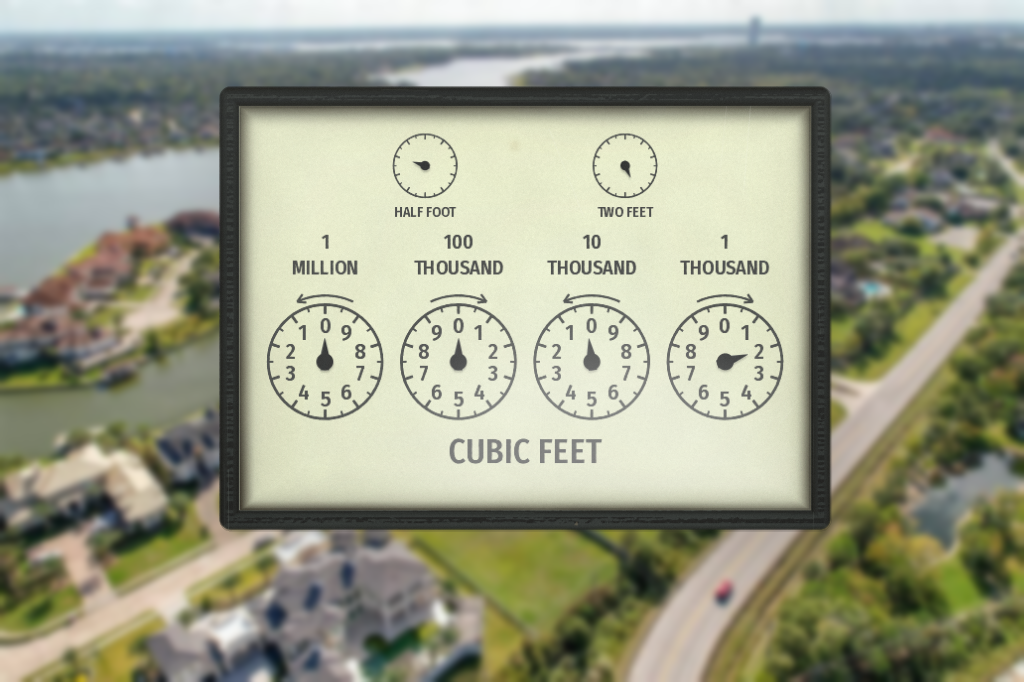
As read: 200 ft³
